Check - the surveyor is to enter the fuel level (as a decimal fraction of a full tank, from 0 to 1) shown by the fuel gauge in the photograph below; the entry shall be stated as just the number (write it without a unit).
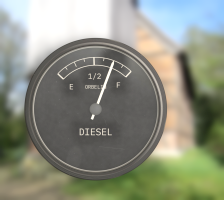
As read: 0.75
